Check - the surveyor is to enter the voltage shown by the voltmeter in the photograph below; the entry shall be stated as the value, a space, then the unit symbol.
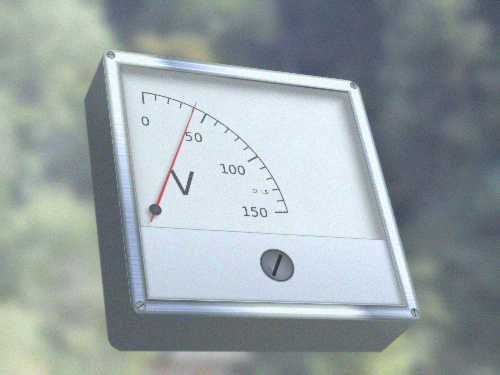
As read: 40 V
